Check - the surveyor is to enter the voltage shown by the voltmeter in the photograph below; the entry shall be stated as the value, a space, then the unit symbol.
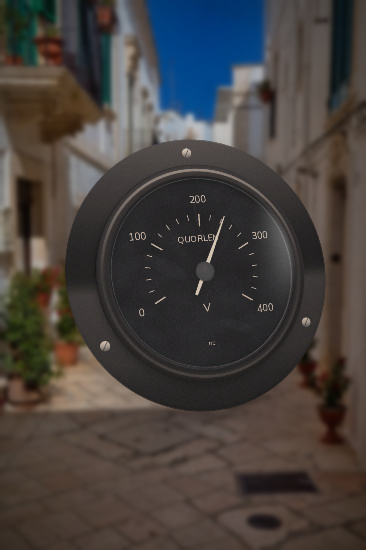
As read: 240 V
